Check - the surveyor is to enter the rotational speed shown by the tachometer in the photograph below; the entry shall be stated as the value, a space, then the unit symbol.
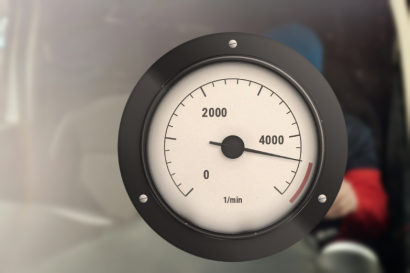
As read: 4400 rpm
